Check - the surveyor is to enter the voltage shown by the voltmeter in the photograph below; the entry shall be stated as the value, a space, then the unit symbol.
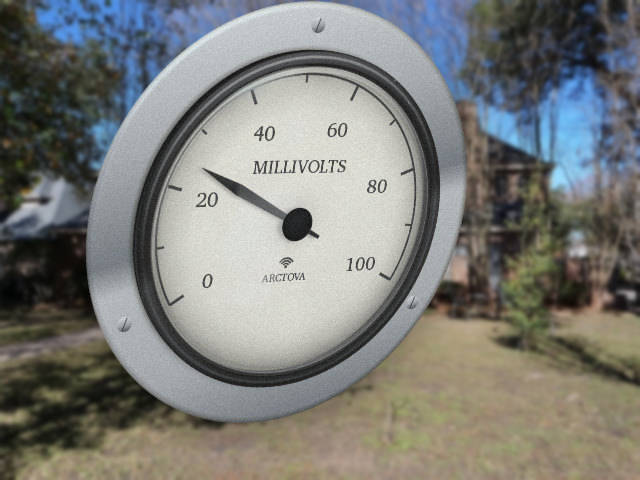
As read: 25 mV
